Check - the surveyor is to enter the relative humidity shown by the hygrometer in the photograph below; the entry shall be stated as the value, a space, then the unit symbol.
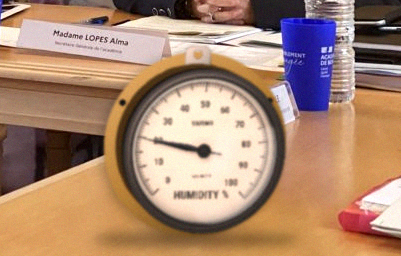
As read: 20 %
